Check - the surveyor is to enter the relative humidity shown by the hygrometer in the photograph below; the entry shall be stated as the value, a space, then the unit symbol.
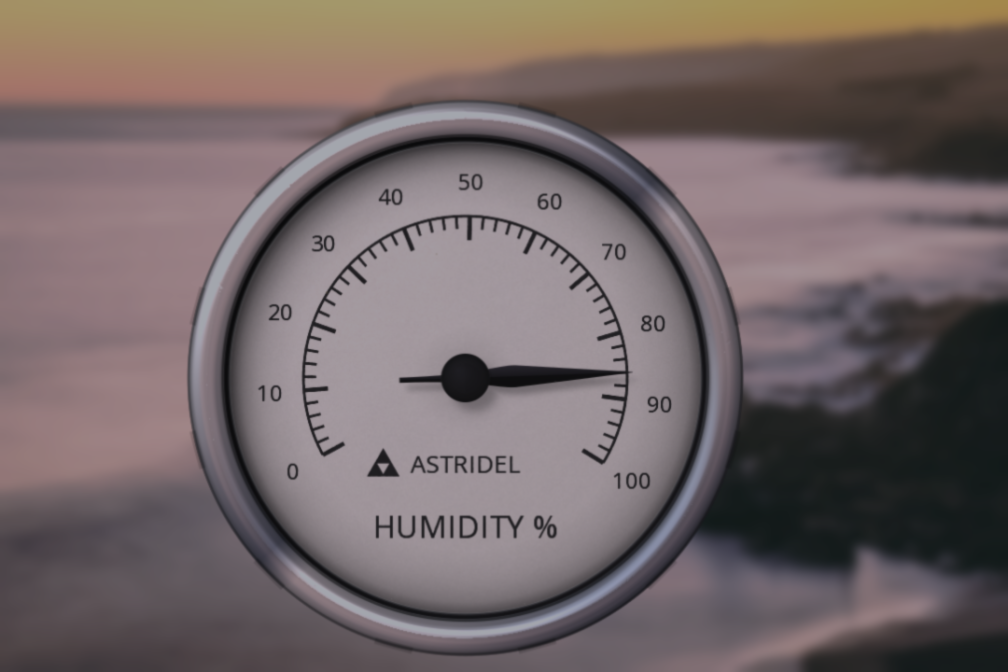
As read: 86 %
